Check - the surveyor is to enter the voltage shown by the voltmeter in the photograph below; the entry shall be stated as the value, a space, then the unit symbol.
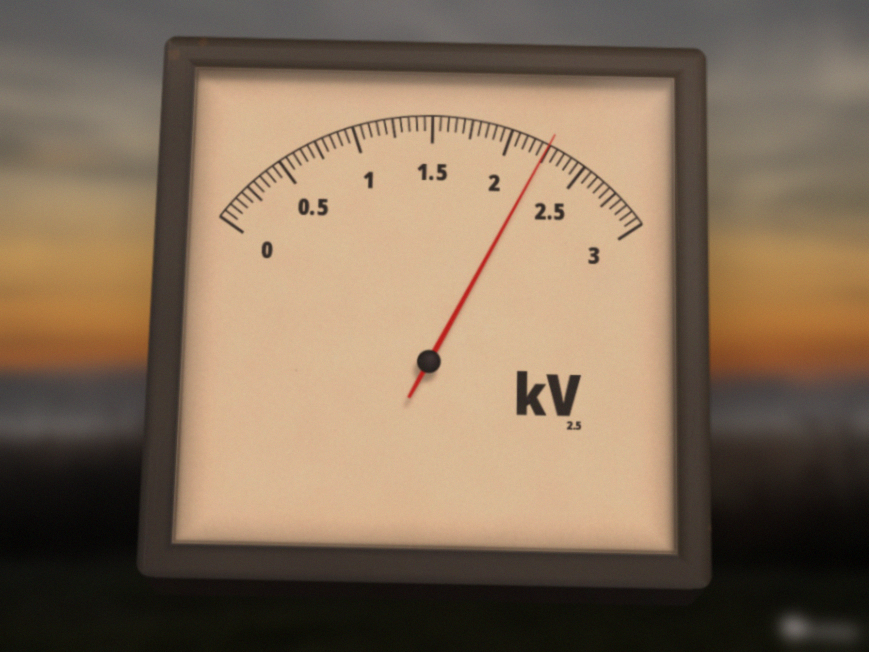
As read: 2.25 kV
